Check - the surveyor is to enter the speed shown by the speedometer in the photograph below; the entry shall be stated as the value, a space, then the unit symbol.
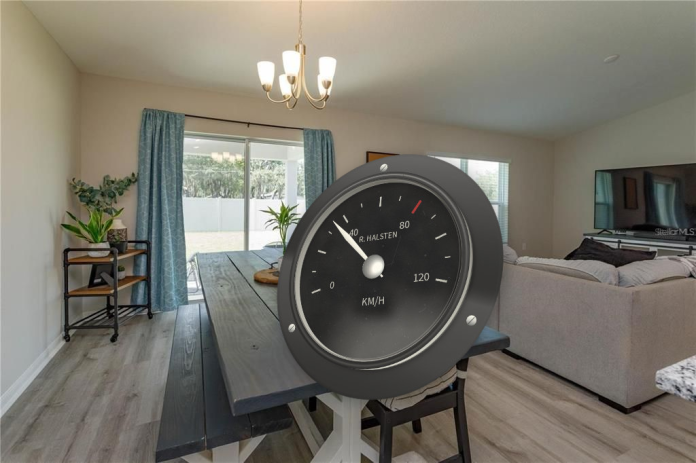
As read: 35 km/h
